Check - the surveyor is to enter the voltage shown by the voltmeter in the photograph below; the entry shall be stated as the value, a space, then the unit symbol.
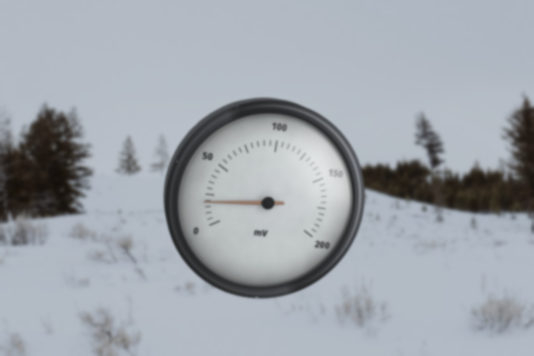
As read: 20 mV
